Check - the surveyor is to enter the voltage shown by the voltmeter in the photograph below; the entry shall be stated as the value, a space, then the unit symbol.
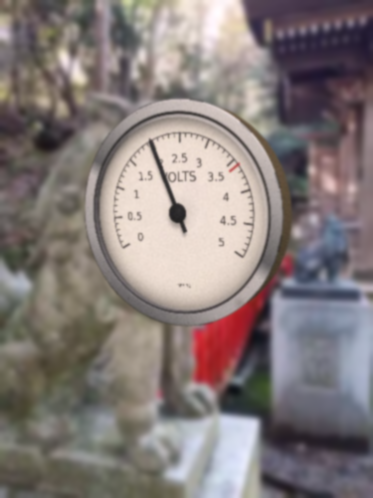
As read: 2 V
